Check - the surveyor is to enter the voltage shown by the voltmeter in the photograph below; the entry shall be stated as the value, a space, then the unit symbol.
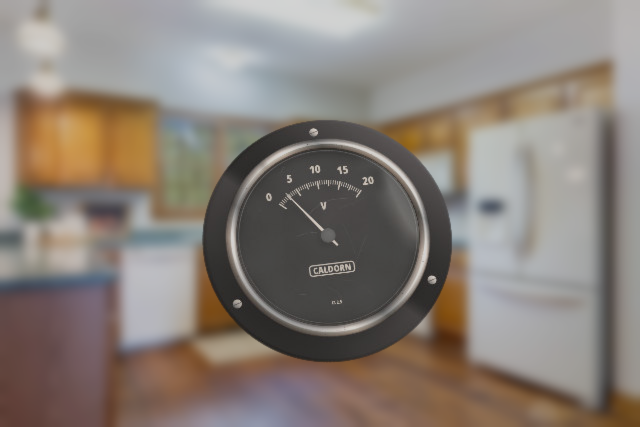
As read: 2.5 V
